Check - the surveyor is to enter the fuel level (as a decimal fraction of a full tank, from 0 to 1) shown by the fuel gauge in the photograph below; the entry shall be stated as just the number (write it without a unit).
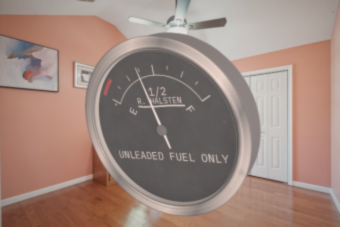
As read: 0.375
